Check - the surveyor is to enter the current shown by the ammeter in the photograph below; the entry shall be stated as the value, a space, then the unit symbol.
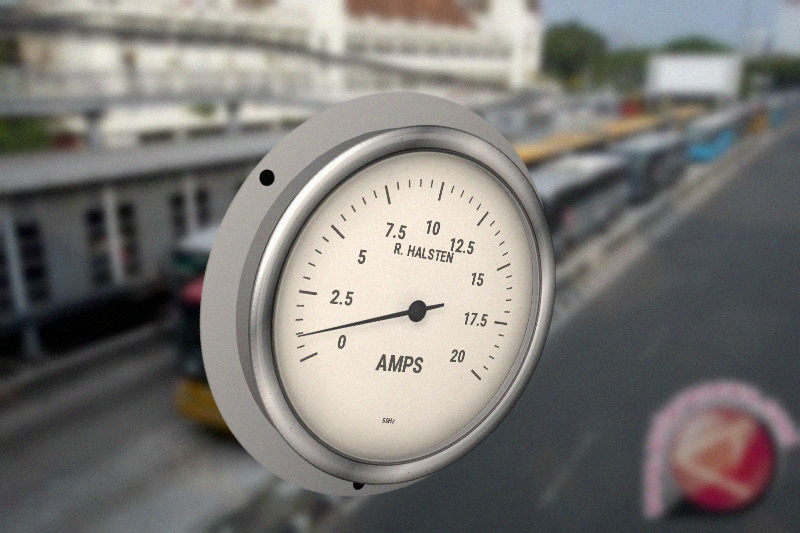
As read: 1 A
